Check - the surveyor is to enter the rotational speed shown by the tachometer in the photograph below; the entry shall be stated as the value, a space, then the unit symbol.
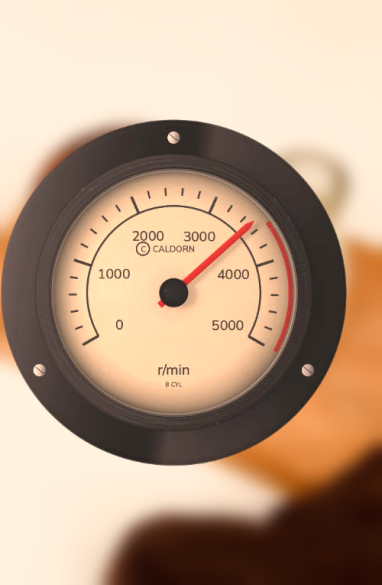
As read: 3500 rpm
